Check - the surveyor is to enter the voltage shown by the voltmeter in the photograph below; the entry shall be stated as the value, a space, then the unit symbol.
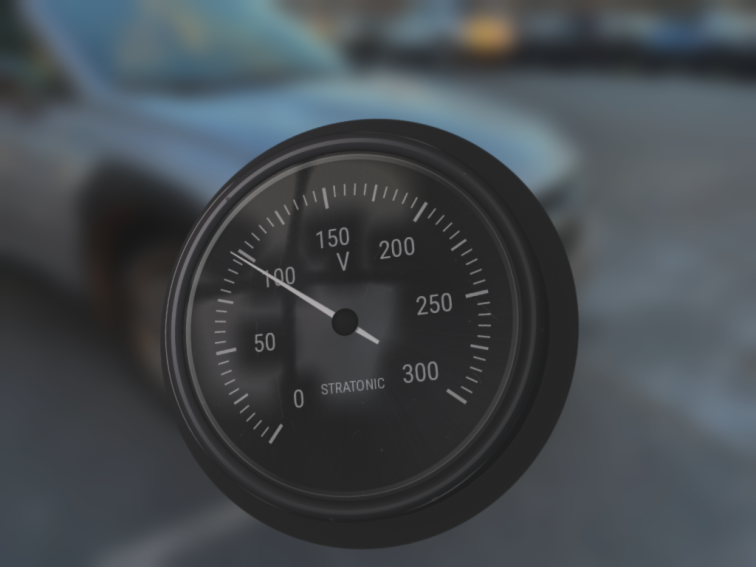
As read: 97.5 V
